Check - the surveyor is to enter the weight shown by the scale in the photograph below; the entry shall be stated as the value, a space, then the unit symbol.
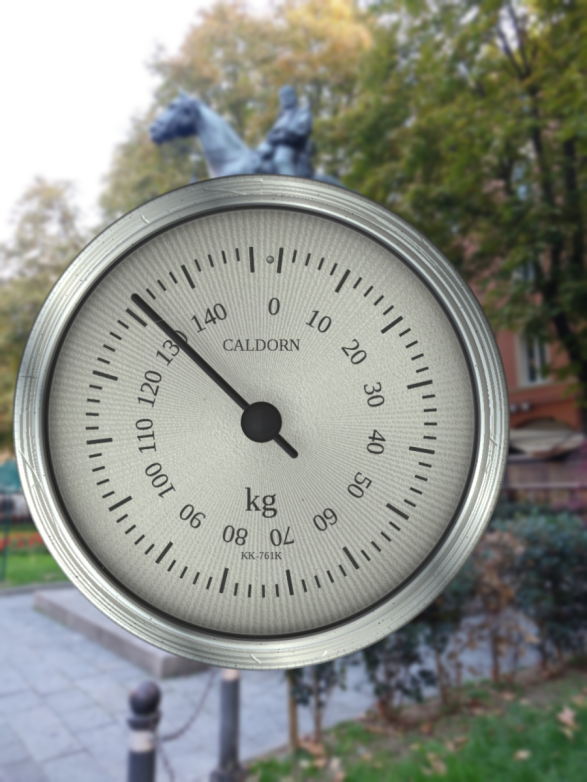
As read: 132 kg
